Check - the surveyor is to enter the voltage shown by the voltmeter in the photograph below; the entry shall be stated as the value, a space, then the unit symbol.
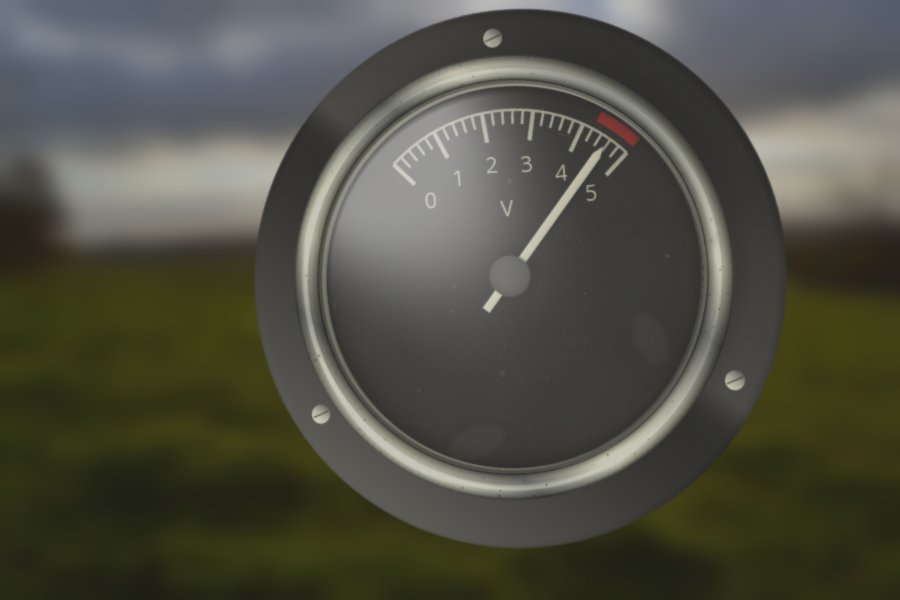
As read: 4.6 V
